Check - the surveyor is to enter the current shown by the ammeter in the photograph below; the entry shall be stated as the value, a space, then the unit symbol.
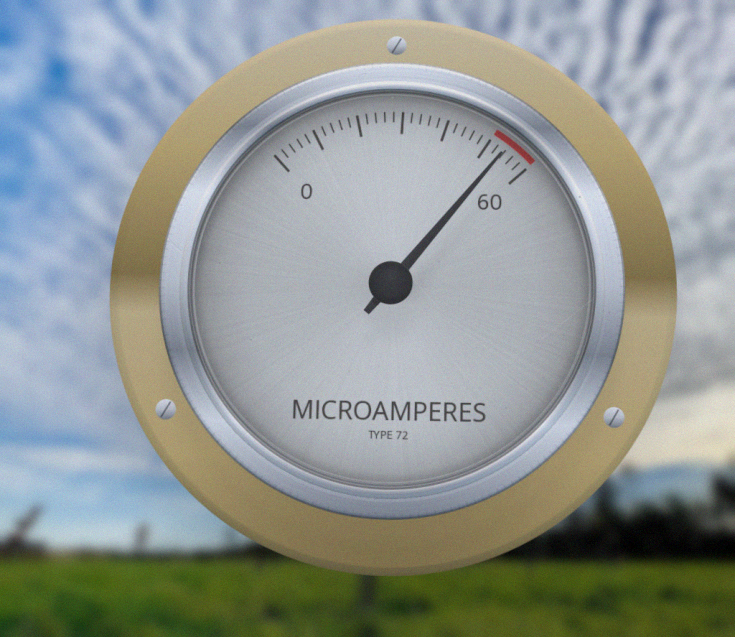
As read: 54 µA
